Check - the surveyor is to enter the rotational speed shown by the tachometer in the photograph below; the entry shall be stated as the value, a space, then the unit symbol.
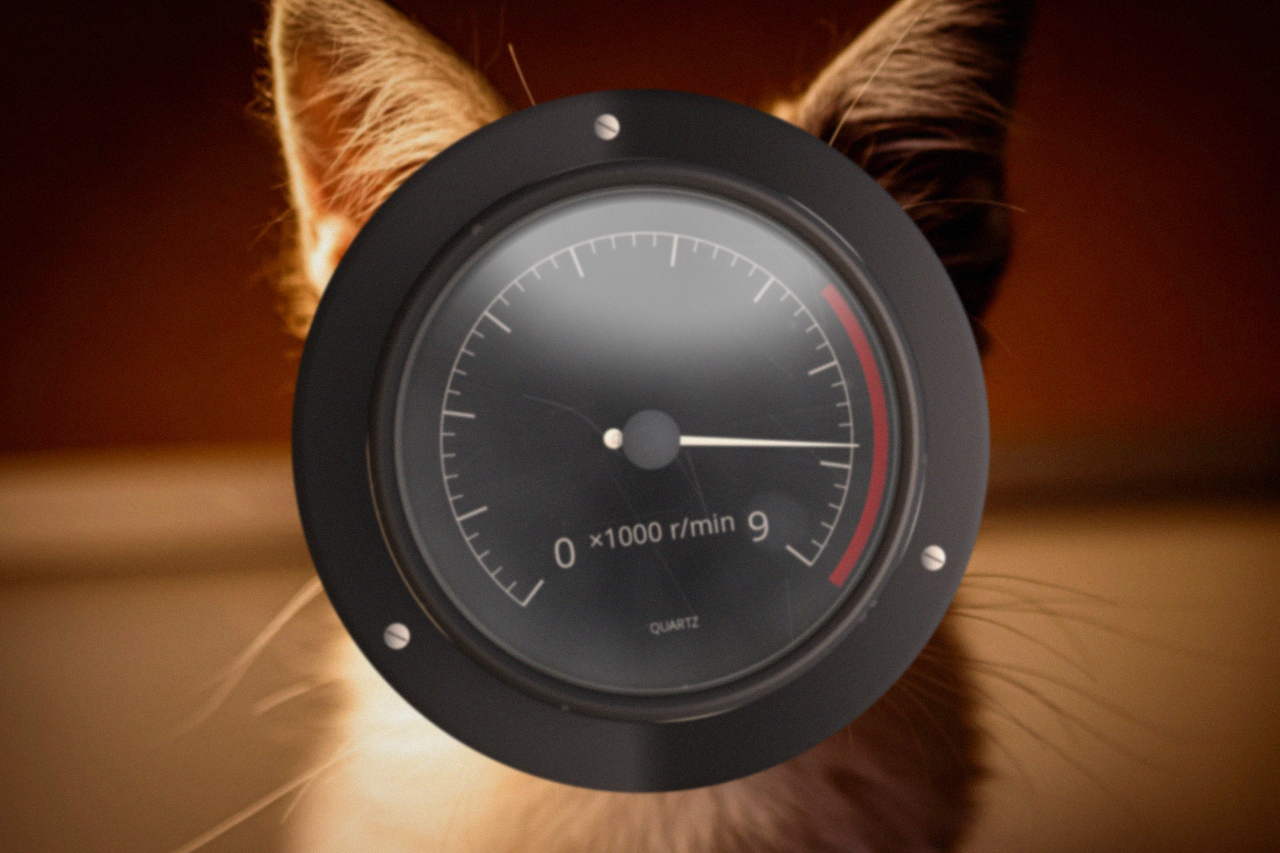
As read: 7800 rpm
